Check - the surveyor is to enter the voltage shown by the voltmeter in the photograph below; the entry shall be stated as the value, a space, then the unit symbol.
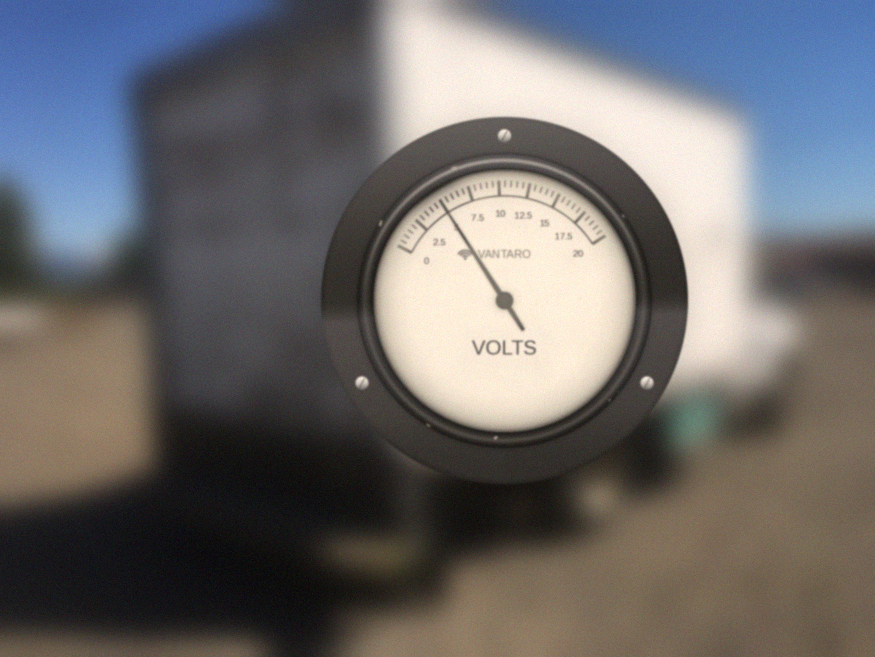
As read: 5 V
